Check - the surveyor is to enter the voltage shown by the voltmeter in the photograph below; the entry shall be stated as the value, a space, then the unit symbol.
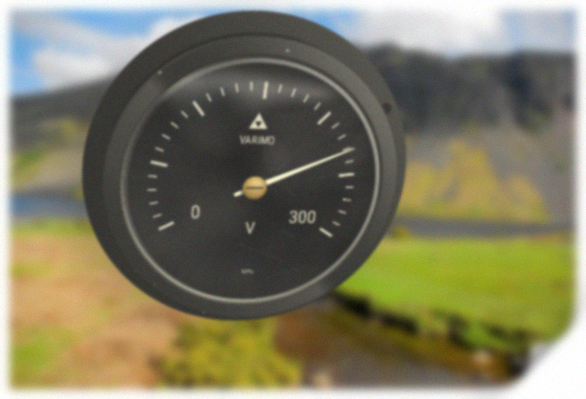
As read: 230 V
